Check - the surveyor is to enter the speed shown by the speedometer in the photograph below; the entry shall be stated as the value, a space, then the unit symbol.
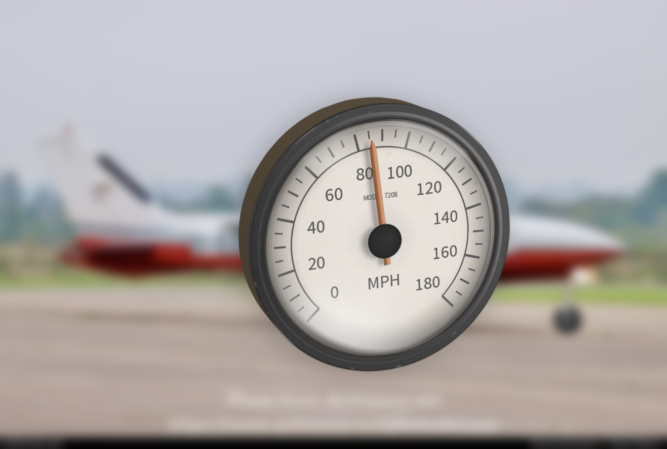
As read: 85 mph
